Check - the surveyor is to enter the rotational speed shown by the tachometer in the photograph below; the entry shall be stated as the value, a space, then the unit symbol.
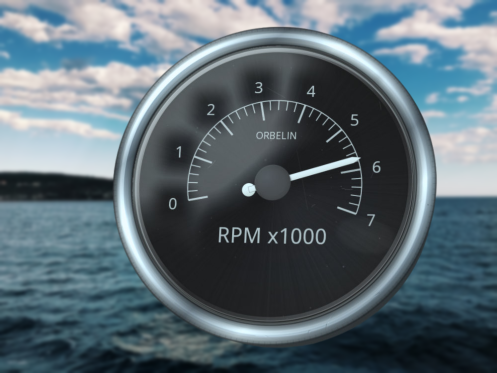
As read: 5800 rpm
